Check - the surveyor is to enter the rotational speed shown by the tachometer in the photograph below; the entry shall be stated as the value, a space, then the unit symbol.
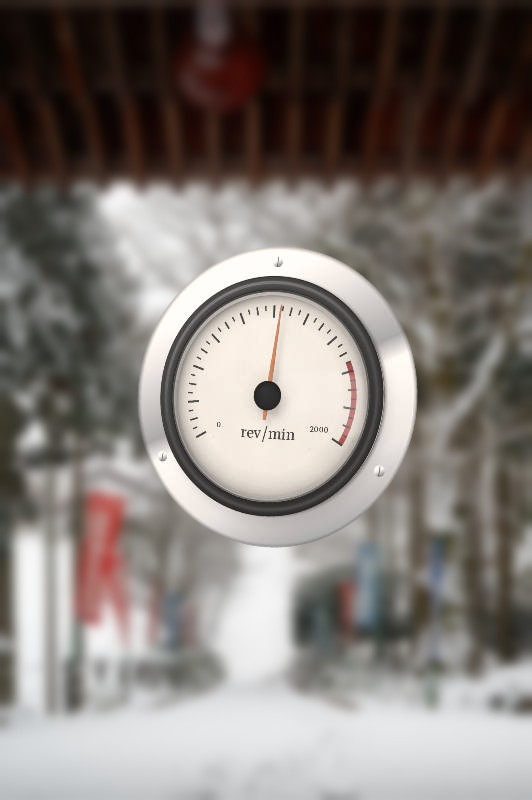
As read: 1050 rpm
